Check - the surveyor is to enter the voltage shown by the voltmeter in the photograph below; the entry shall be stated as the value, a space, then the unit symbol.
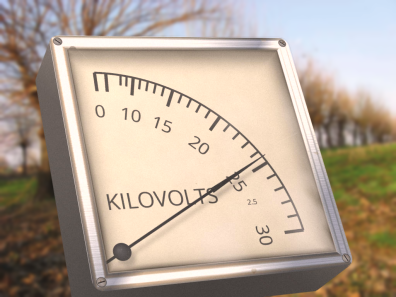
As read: 24.5 kV
